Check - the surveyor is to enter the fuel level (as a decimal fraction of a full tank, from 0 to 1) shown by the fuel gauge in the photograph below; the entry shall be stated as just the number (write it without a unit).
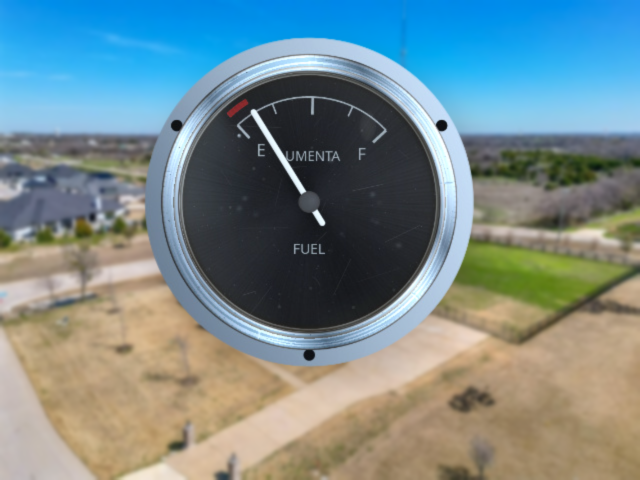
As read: 0.125
